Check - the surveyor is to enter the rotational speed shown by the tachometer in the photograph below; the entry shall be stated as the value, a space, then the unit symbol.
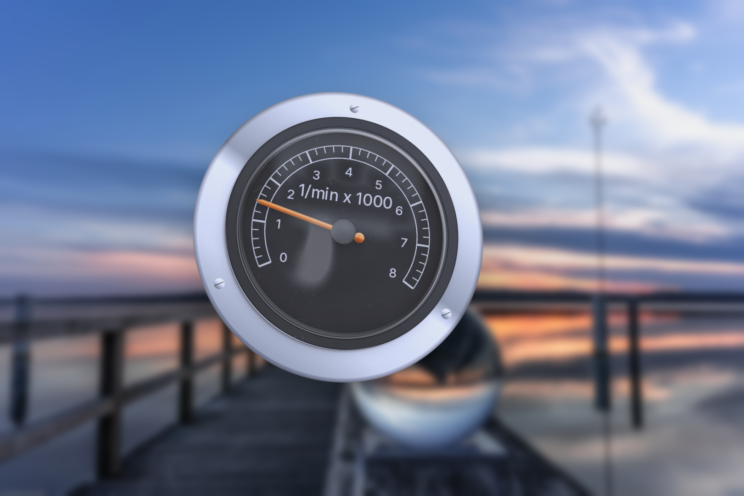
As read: 1400 rpm
